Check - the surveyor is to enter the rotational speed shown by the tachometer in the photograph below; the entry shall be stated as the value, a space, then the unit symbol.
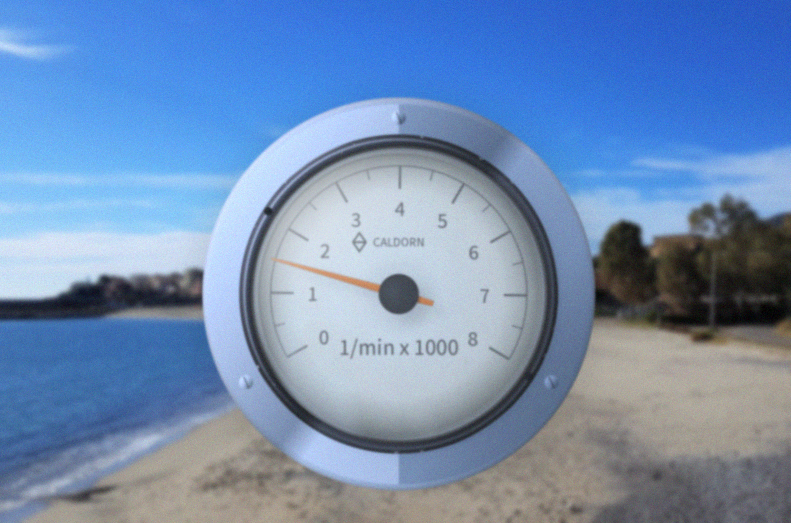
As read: 1500 rpm
